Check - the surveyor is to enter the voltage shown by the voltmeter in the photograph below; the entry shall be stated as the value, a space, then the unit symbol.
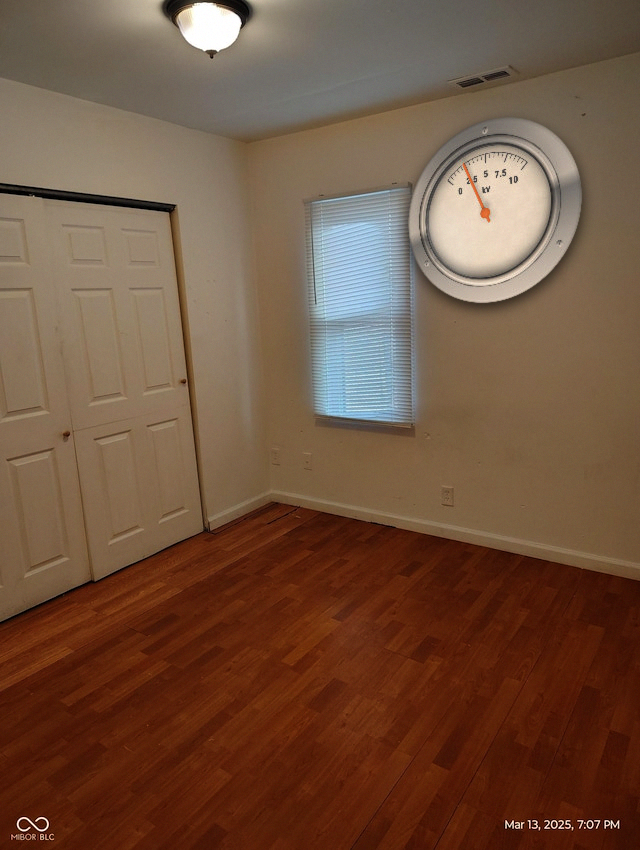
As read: 2.5 kV
